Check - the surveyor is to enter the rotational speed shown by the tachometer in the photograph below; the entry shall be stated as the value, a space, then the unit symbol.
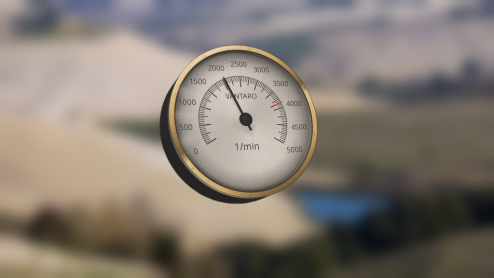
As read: 2000 rpm
